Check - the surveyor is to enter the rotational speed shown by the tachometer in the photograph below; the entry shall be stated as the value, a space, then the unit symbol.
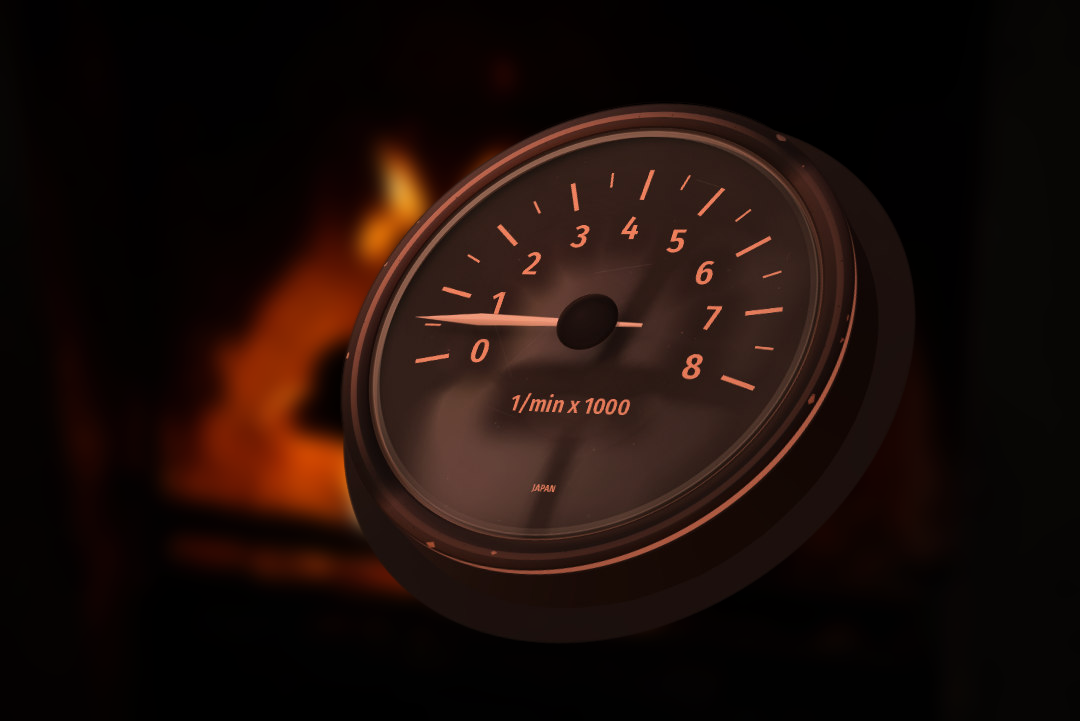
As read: 500 rpm
